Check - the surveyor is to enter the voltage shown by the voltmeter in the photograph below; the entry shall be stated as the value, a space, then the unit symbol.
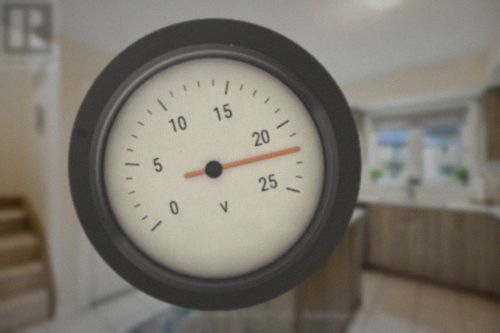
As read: 22 V
